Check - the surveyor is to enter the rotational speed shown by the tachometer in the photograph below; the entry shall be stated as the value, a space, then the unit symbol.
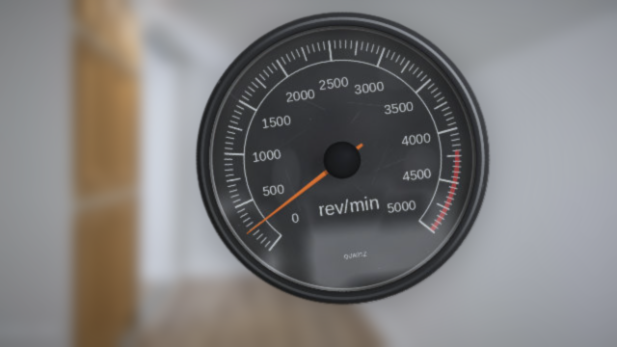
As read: 250 rpm
